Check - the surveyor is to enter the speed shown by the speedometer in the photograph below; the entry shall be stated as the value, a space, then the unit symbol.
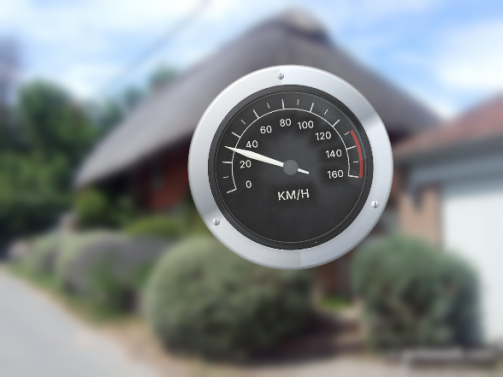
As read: 30 km/h
